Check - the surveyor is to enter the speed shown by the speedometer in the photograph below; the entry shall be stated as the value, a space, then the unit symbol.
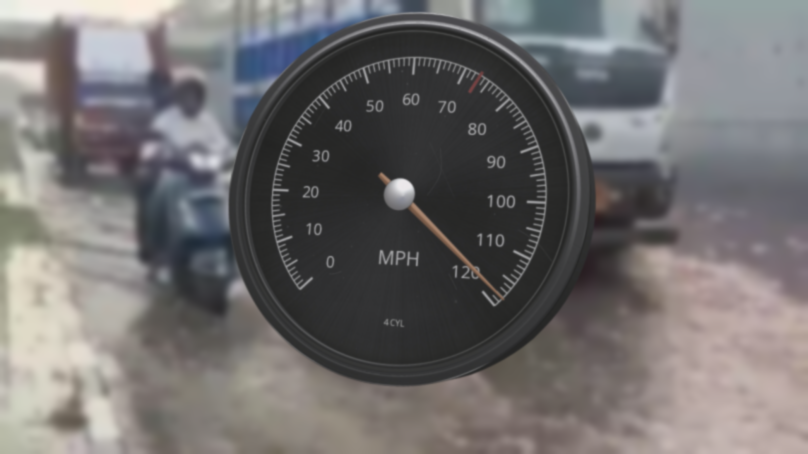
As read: 118 mph
